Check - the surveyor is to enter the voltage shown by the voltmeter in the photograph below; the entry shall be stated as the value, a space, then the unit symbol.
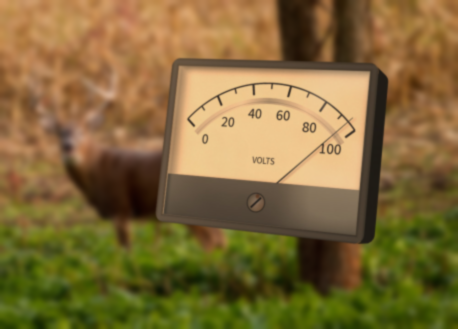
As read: 95 V
